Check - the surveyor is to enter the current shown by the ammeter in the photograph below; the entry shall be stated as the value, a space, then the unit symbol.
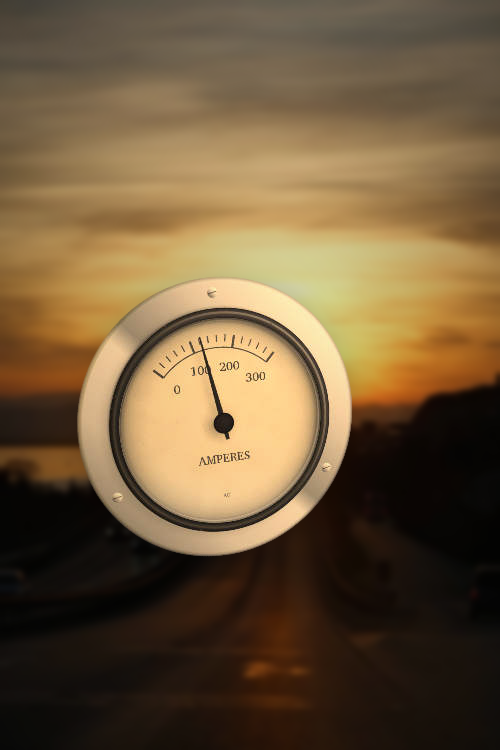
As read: 120 A
